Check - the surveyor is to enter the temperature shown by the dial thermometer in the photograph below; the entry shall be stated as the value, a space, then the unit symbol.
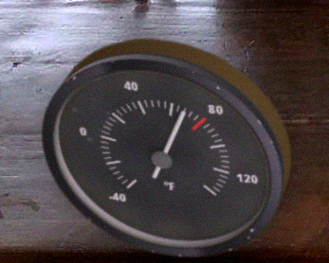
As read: 68 °F
